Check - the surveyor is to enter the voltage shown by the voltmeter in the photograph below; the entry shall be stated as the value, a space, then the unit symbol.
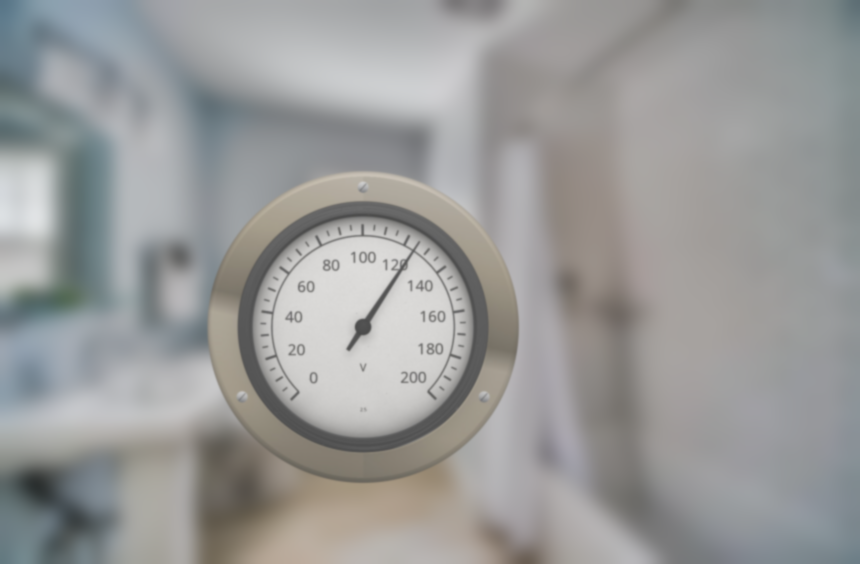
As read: 125 V
